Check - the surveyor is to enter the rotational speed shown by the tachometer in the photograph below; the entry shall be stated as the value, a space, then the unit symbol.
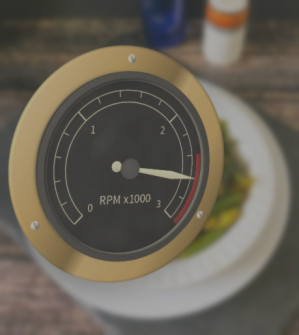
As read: 2600 rpm
